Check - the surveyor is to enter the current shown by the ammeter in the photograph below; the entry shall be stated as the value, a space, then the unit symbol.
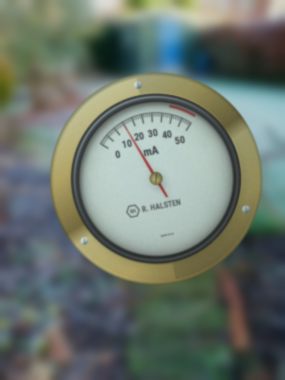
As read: 15 mA
